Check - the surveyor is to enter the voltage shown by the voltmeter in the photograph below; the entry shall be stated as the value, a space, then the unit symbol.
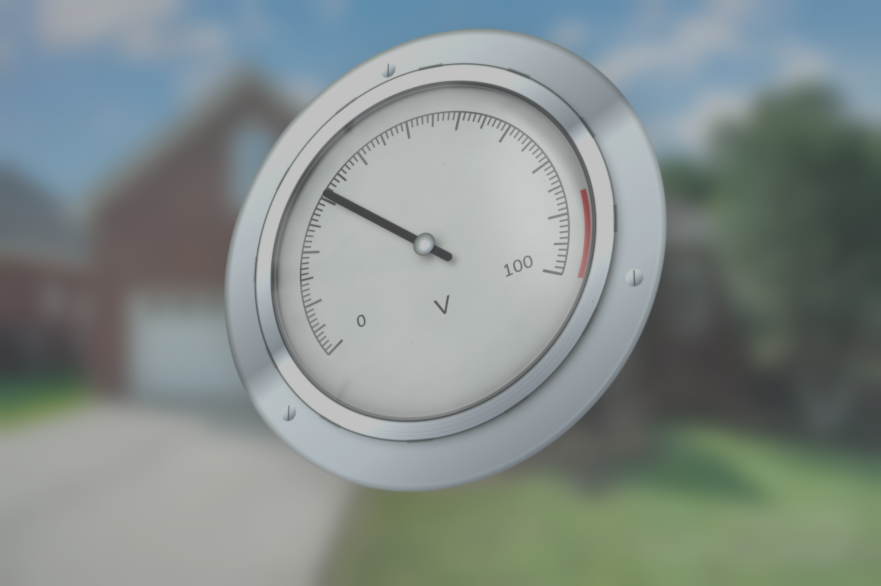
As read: 31 V
